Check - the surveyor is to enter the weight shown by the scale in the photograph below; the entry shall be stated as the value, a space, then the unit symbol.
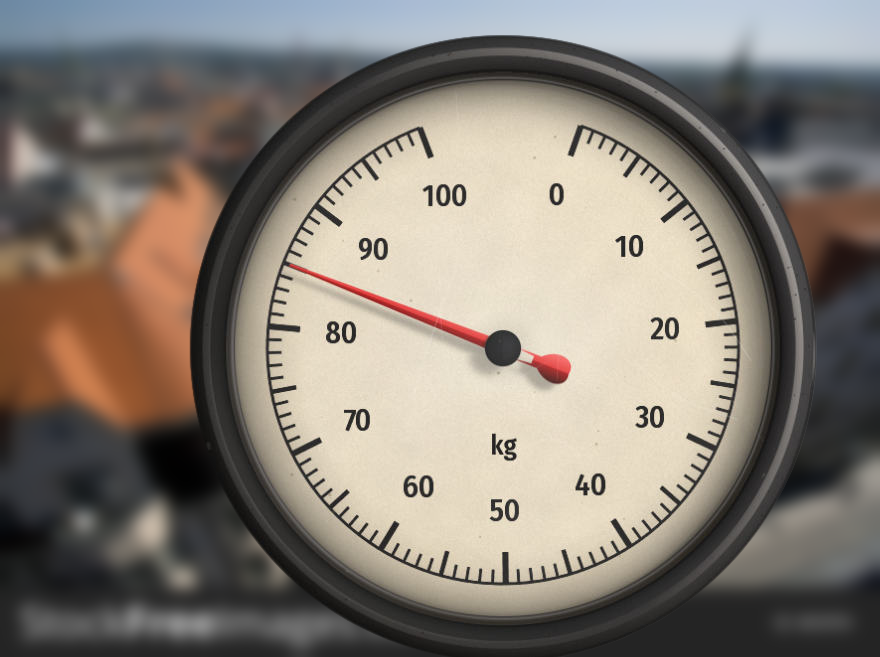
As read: 85 kg
